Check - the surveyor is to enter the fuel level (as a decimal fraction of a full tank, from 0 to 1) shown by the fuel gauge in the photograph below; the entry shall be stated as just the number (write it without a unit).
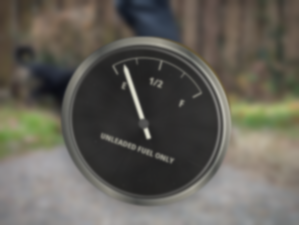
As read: 0.125
